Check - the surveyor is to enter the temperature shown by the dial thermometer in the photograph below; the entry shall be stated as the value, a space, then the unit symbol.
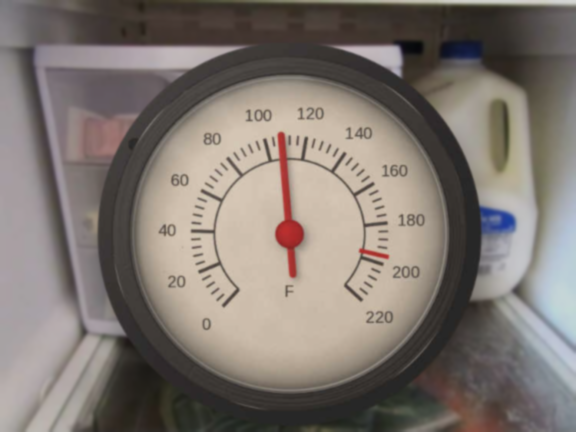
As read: 108 °F
